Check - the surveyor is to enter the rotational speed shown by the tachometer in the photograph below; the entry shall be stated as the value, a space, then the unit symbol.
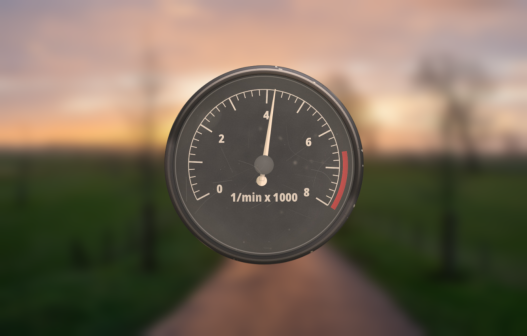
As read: 4200 rpm
